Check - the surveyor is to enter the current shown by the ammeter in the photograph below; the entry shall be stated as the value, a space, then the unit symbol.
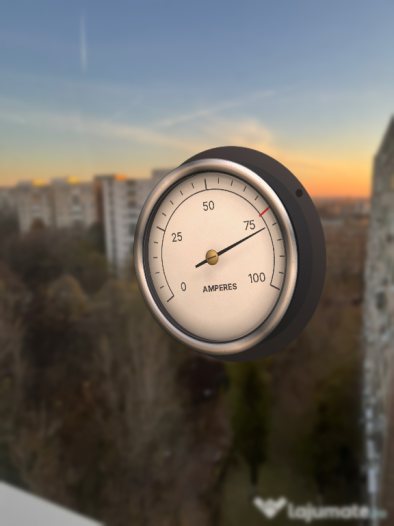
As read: 80 A
